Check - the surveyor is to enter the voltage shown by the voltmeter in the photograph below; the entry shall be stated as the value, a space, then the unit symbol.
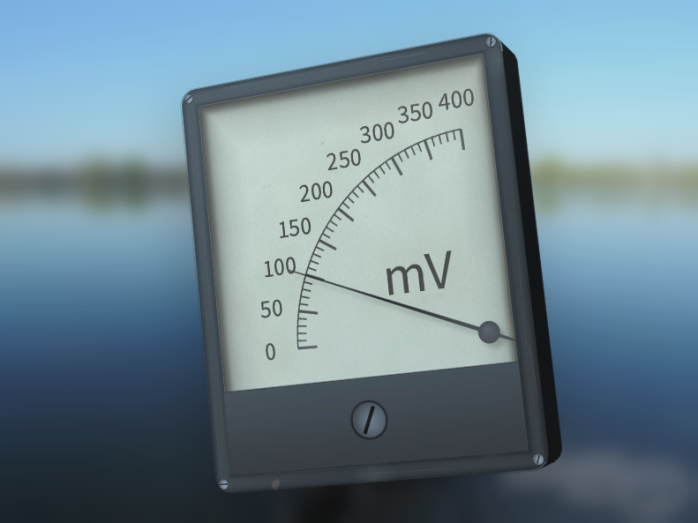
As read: 100 mV
